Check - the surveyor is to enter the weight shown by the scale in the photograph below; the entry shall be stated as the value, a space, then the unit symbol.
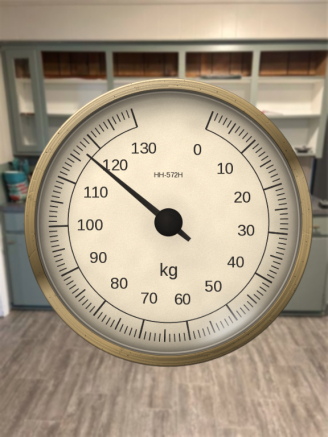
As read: 117 kg
